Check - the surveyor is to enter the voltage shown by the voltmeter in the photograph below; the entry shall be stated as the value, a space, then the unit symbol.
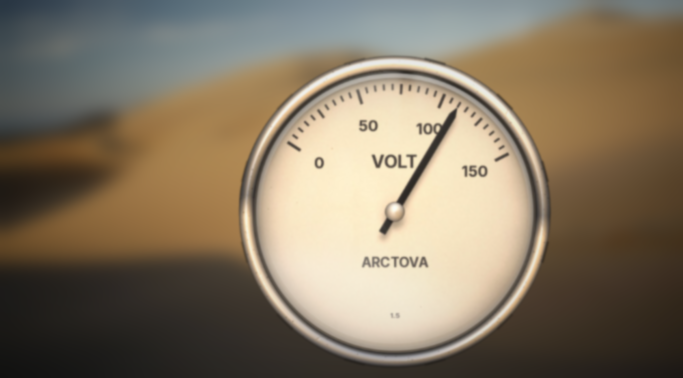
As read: 110 V
